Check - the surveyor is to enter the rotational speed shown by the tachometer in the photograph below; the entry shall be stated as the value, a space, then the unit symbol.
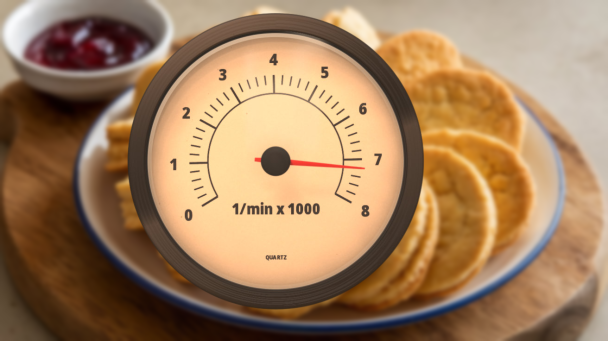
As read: 7200 rpm
